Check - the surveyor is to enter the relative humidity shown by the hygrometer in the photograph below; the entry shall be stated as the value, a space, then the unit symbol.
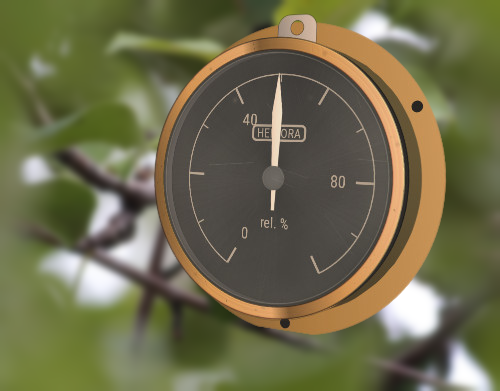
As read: 50 %
